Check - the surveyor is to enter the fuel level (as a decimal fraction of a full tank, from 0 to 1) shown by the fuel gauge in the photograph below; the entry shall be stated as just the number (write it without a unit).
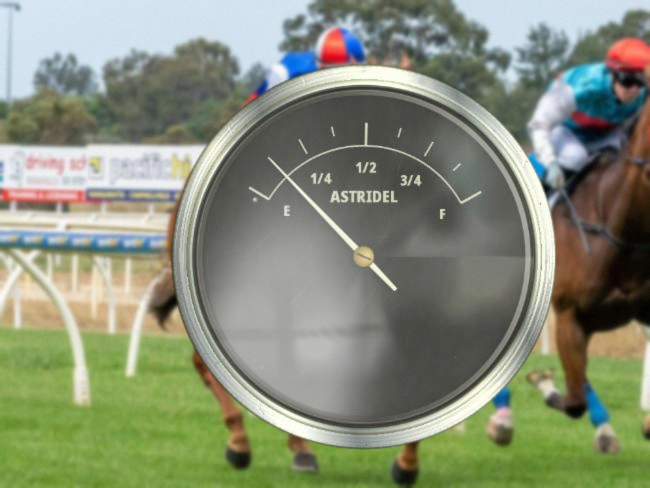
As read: 0.125
